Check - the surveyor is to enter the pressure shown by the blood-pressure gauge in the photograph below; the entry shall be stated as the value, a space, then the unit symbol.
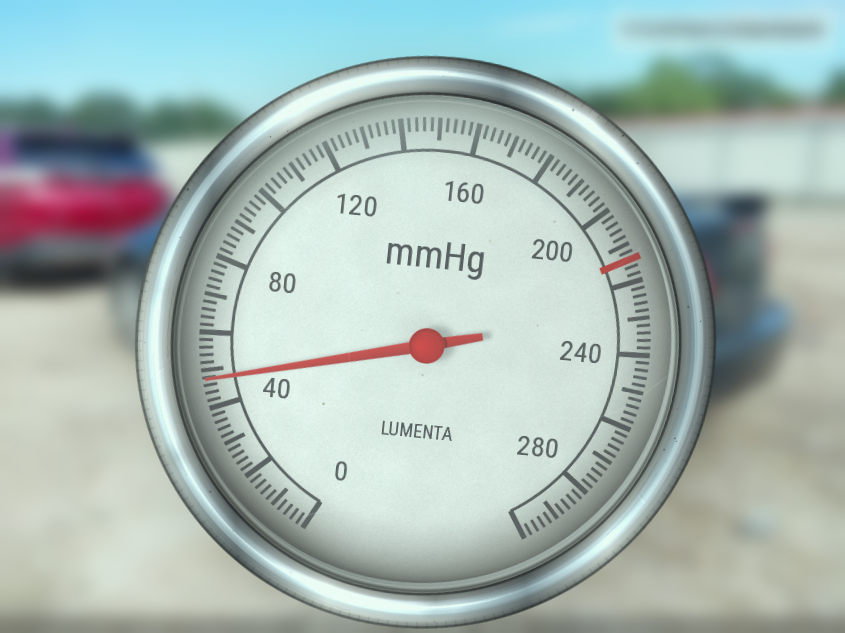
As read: 48 mmHg
